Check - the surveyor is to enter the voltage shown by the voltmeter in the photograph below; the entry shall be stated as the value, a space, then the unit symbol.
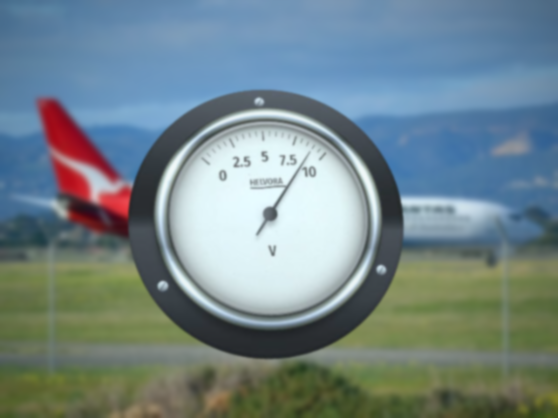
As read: 9 V
